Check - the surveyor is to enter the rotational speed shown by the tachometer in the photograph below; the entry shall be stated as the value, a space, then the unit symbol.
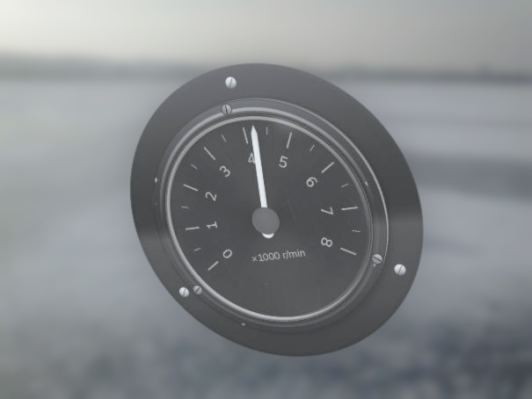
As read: 4250 rpm
